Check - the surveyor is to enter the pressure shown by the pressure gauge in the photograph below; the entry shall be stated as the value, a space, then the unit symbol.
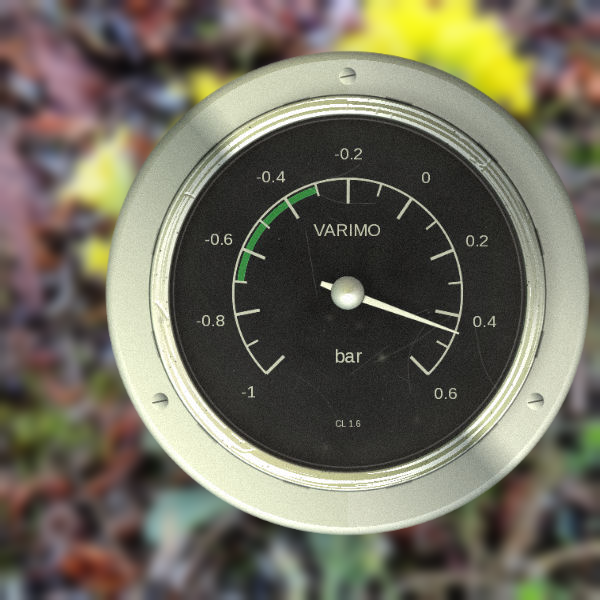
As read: 0.45 bar
